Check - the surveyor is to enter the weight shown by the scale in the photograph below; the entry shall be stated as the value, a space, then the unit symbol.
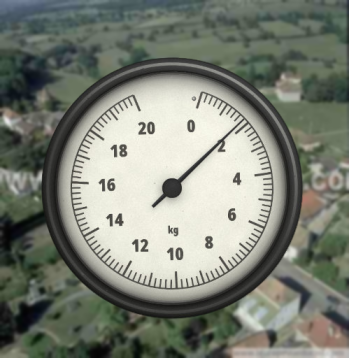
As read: 1.8 kg
